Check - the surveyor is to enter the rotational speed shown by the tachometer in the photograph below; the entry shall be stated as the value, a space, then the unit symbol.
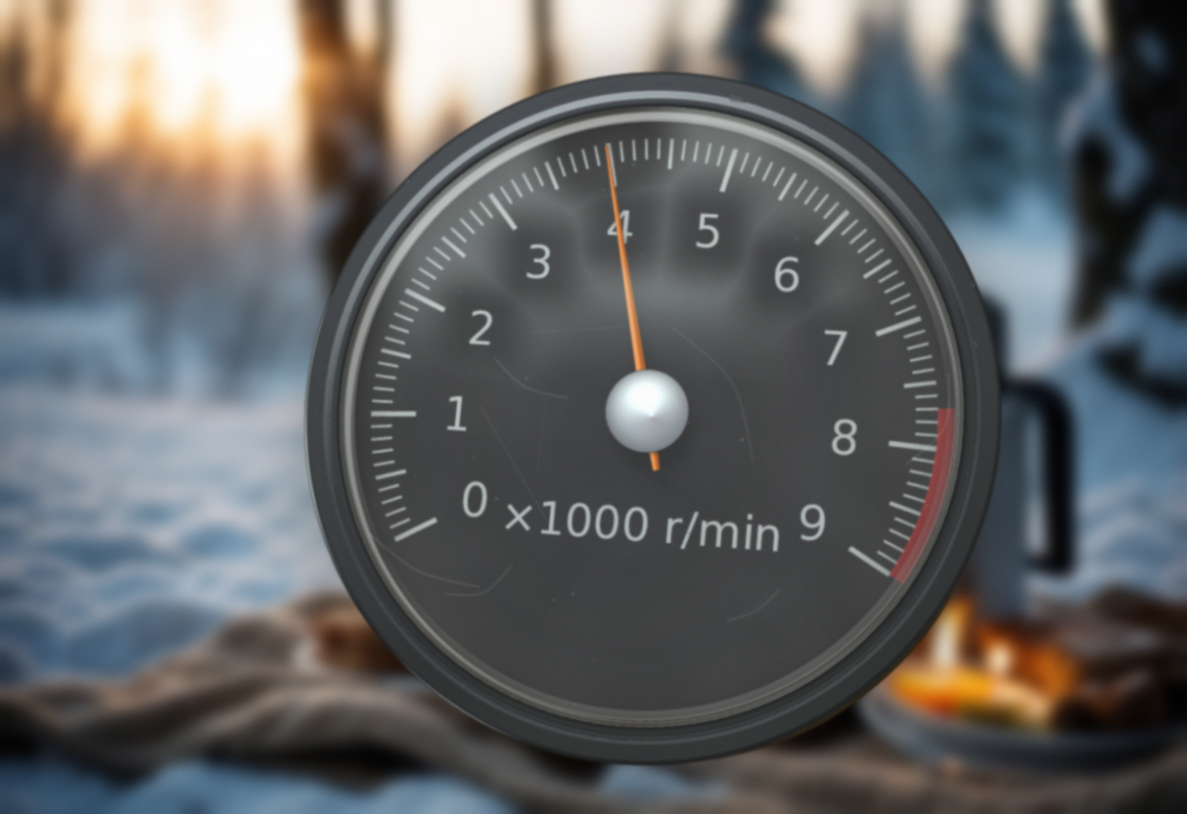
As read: 4000 rpm
